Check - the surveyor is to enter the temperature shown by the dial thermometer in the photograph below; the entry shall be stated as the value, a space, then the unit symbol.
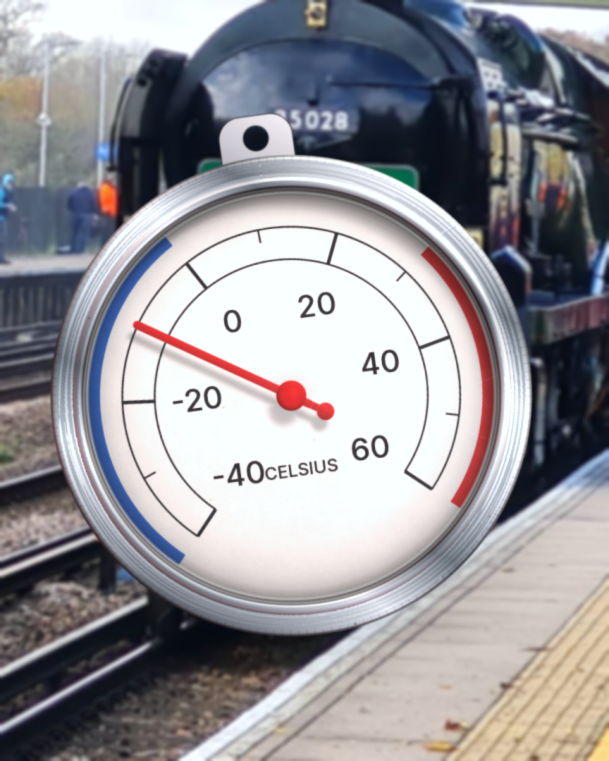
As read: -10 °C
